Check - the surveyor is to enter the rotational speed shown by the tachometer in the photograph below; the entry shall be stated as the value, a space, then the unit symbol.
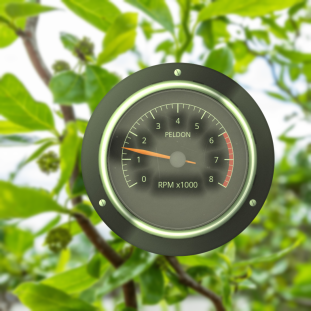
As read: 1400 rpm
